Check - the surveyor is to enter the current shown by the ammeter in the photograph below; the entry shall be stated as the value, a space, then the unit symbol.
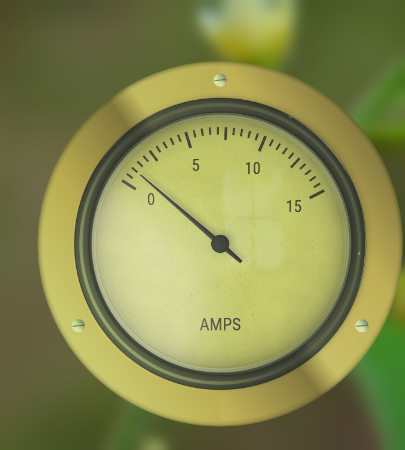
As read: 1 A
